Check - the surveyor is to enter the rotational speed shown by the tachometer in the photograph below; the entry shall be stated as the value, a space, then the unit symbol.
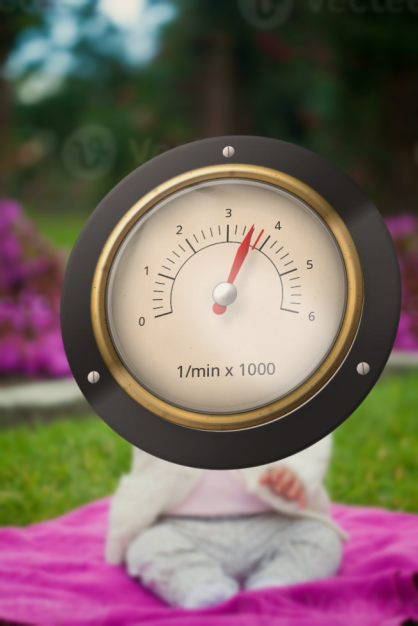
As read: 3600 rpm
